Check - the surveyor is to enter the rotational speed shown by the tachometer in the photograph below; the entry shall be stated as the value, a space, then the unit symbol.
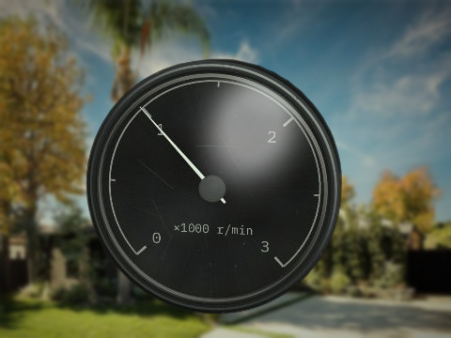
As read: 1000 rpm
